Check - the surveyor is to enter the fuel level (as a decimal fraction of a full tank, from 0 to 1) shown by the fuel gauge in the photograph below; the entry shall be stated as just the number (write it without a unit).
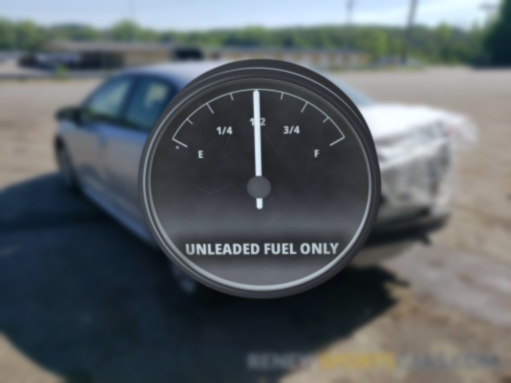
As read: 0.5
